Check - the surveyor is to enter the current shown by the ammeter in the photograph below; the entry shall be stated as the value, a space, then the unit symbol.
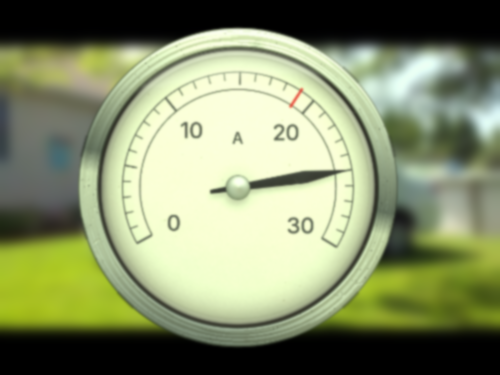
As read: 25 A
